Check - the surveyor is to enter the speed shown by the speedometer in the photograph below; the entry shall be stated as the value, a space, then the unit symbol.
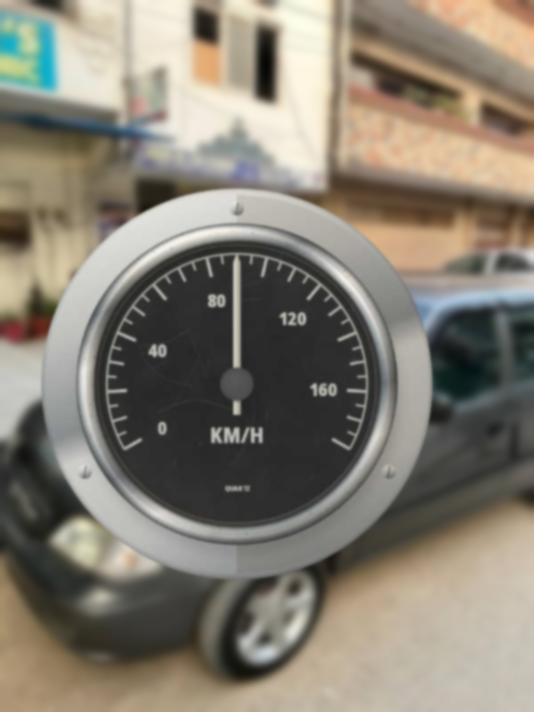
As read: 90 km/h
